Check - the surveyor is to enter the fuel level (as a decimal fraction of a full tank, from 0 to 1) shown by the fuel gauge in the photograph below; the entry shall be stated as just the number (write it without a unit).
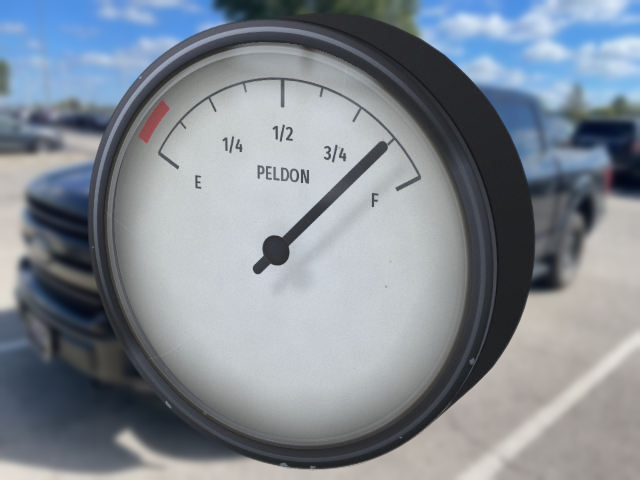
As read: 0.875
